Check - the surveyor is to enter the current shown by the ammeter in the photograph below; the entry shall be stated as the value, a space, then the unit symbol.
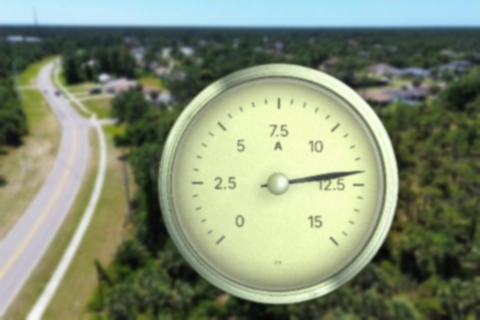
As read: 12 A
